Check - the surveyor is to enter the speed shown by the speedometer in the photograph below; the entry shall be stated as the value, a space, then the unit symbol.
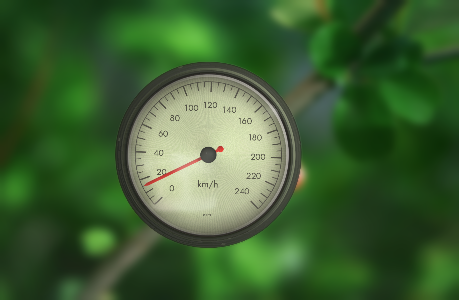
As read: 15 km/h
